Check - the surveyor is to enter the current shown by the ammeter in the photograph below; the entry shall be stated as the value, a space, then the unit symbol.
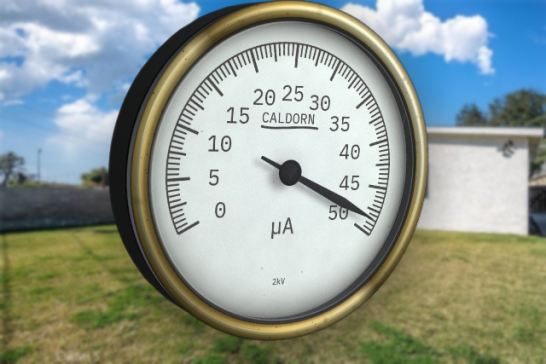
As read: 48.5 µA
